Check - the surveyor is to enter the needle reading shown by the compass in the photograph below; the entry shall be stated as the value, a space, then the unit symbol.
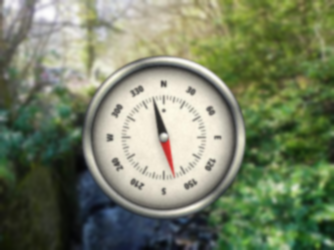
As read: 165 °
